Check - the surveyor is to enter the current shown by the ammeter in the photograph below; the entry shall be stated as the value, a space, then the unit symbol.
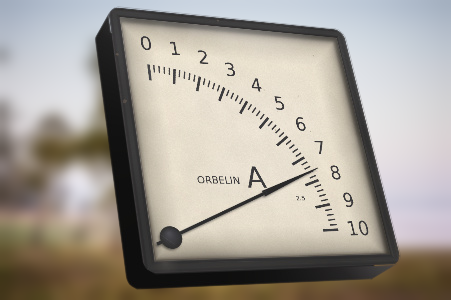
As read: 7.6 A
